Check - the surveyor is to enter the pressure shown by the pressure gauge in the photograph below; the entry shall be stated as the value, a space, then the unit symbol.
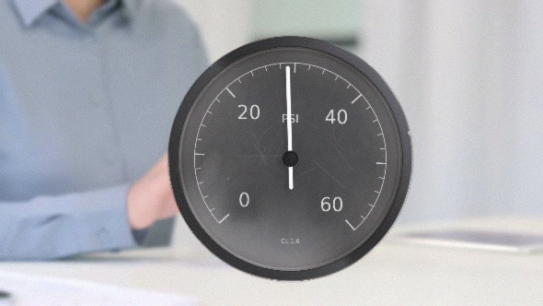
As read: 29 psi
